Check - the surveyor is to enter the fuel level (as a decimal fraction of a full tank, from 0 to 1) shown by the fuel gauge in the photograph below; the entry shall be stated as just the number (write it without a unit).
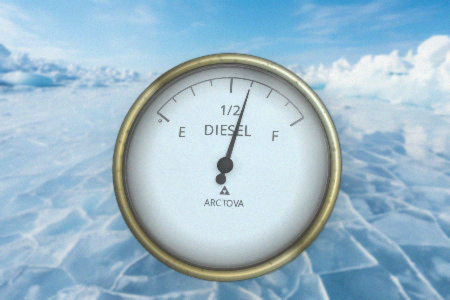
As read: 0.625
